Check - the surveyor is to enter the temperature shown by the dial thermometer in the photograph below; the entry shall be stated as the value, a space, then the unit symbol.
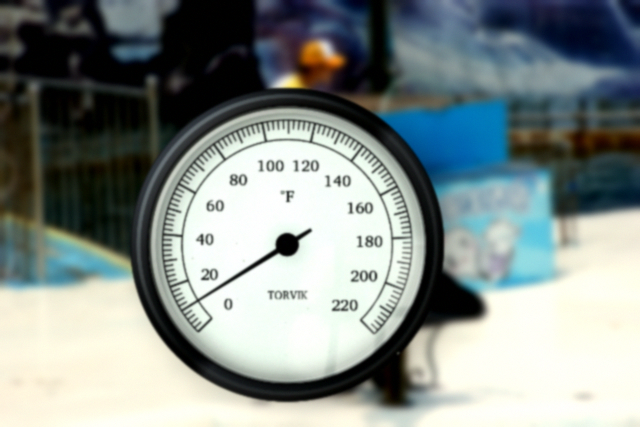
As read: 10 °F
